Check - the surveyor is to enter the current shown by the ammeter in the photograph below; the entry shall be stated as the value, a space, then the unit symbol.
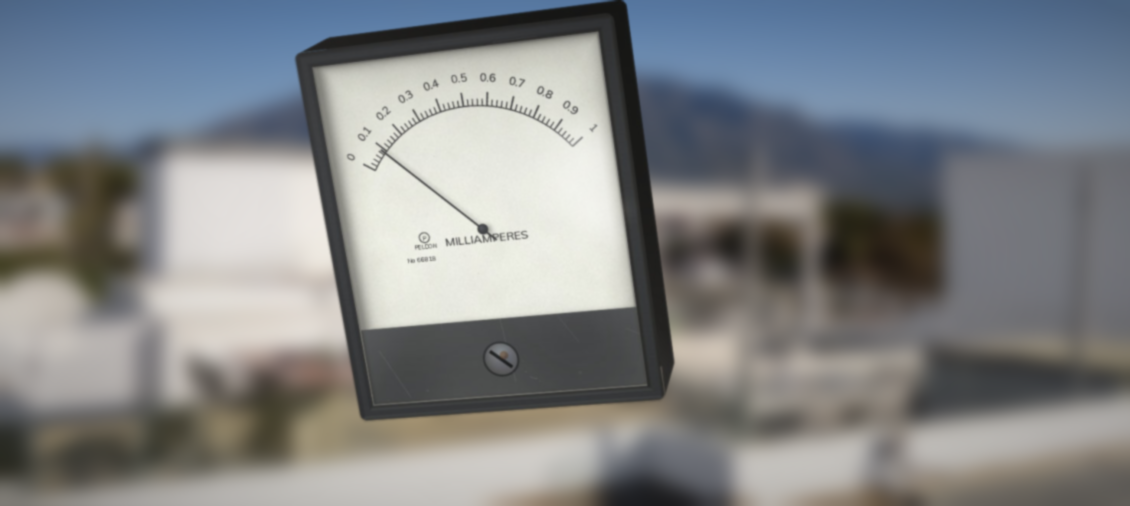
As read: 0.1 mA
